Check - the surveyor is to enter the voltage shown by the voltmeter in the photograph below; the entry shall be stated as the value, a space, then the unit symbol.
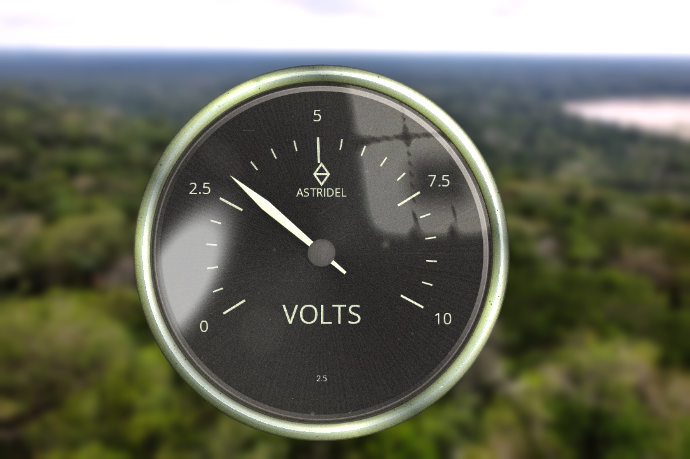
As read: 3 V
